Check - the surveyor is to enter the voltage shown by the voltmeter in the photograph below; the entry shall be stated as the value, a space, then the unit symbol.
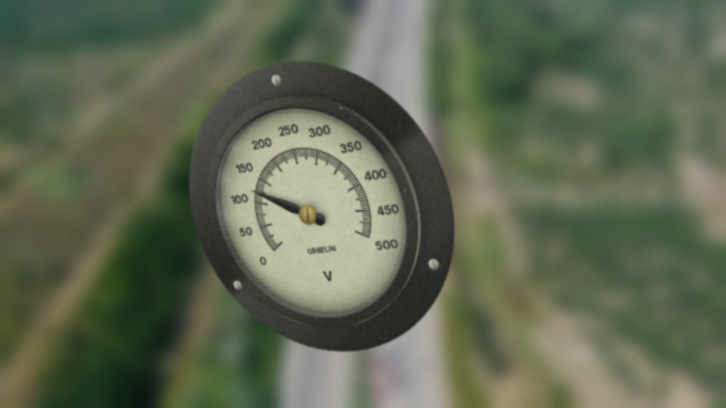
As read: 125 V
